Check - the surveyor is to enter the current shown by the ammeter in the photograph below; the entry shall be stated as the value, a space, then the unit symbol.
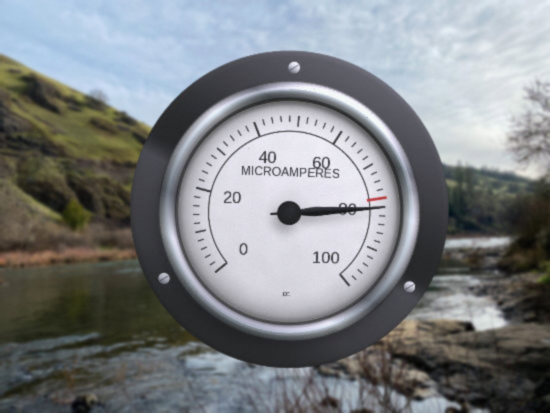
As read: 80 µA
